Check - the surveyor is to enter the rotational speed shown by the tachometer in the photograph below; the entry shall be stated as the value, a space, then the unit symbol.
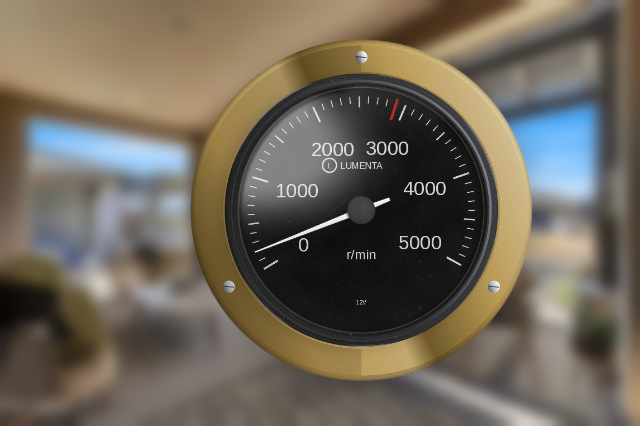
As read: 200 rpm
